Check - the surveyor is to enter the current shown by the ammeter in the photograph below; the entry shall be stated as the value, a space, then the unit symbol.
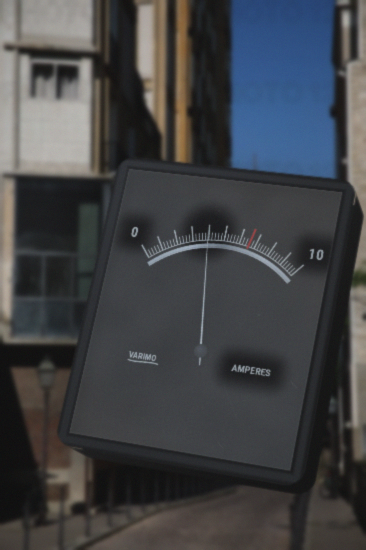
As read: 4 A
